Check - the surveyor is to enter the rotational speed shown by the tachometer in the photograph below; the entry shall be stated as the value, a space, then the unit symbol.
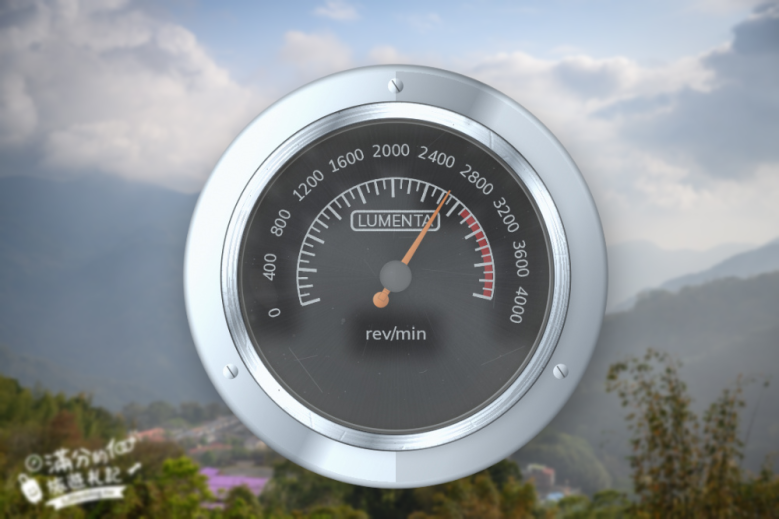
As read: 2650 rpm
